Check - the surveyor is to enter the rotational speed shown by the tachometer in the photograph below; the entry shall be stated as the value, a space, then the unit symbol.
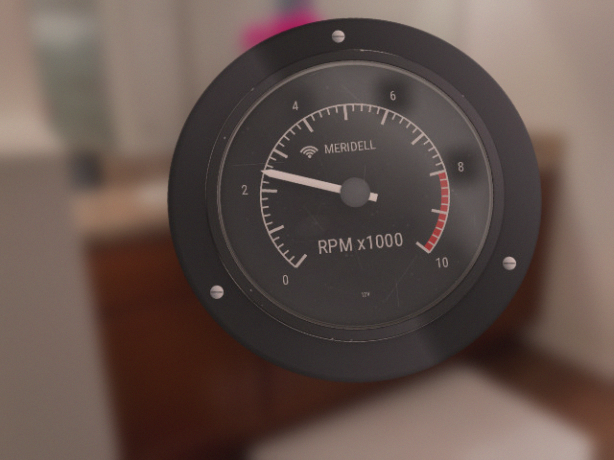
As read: 2400 rpm
